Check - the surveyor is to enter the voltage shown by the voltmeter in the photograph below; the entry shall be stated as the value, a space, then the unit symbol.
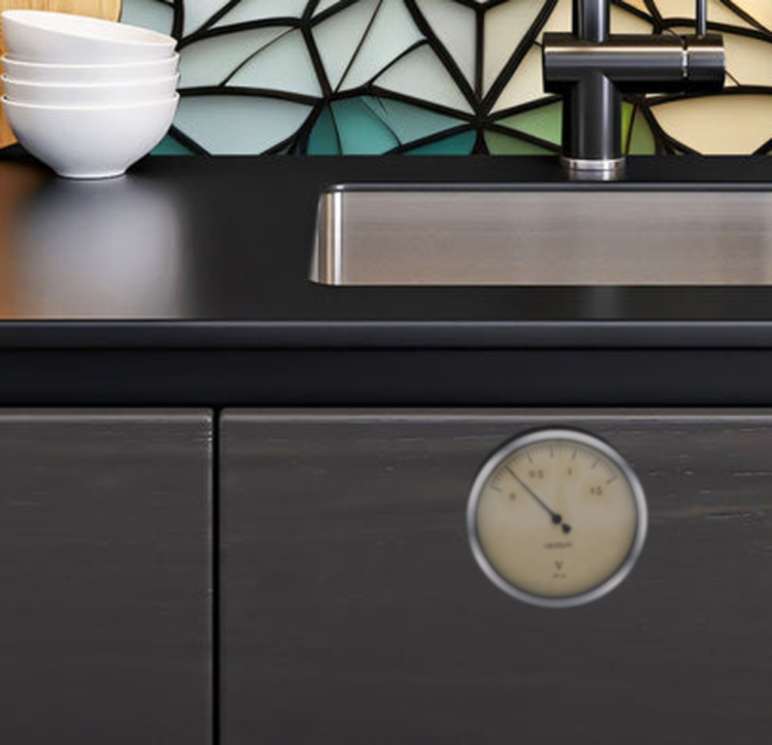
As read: 0.25 V
